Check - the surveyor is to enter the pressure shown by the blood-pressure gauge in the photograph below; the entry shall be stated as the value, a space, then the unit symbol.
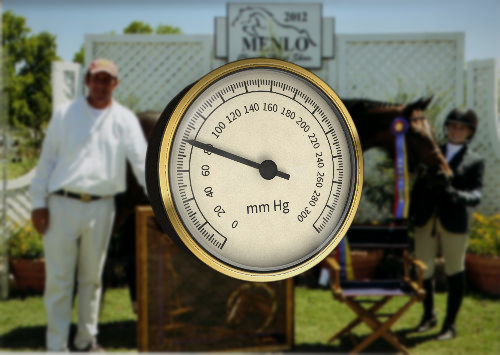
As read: 80 mmHg
